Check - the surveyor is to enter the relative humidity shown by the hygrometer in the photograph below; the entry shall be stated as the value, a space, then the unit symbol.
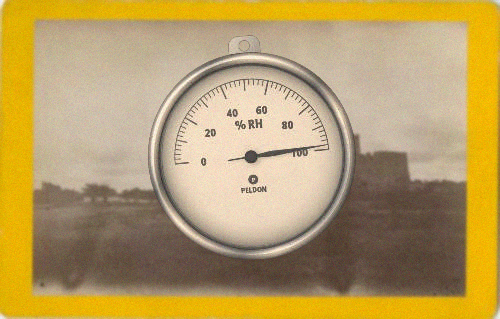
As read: 98 %
